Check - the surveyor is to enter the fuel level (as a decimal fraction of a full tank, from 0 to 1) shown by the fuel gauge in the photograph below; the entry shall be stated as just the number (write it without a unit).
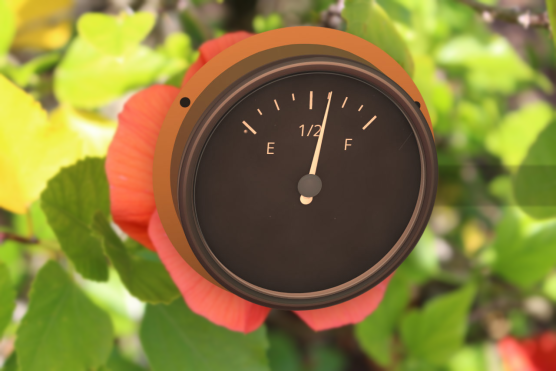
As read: 0.625
